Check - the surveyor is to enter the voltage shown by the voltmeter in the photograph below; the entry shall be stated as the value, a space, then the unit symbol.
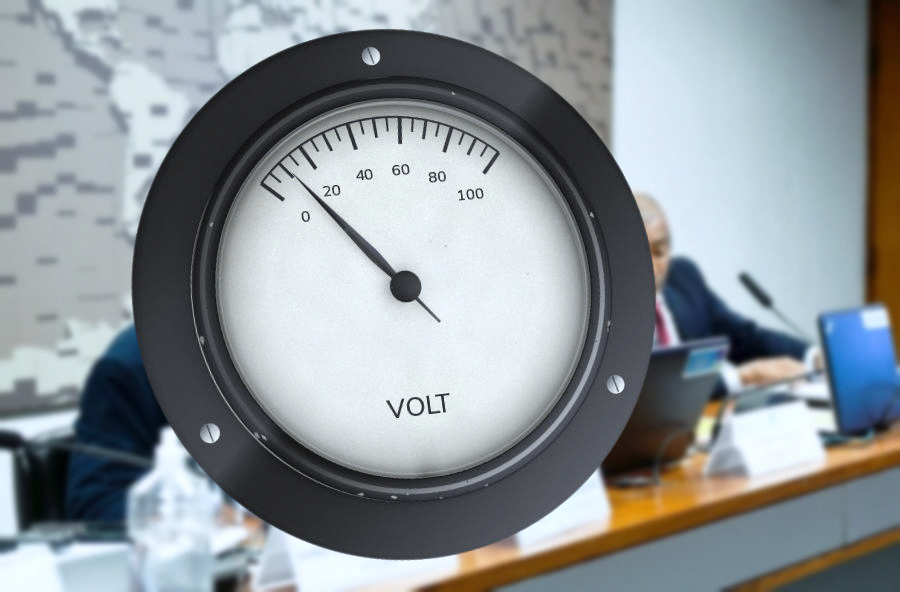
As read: 10 V
